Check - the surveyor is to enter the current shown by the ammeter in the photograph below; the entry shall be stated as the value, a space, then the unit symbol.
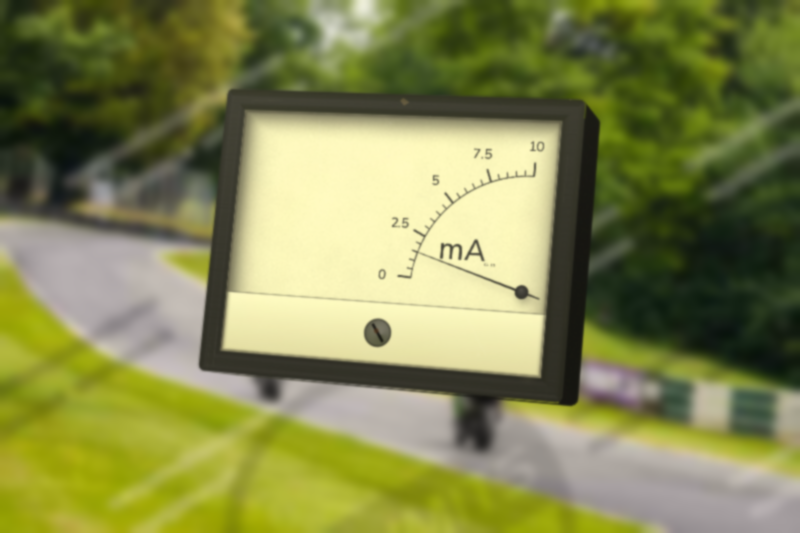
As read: 1.5 mA
